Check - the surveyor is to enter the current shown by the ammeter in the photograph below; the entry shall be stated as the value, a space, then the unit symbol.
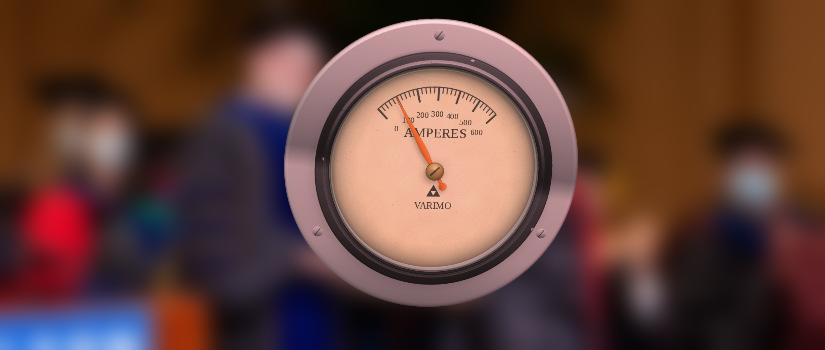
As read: 100 A
